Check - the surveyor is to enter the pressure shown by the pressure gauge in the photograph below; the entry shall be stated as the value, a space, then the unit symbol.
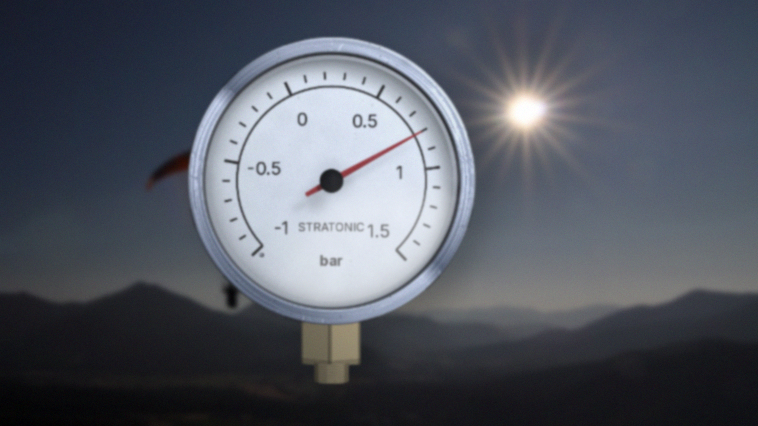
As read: 0.8 bar
